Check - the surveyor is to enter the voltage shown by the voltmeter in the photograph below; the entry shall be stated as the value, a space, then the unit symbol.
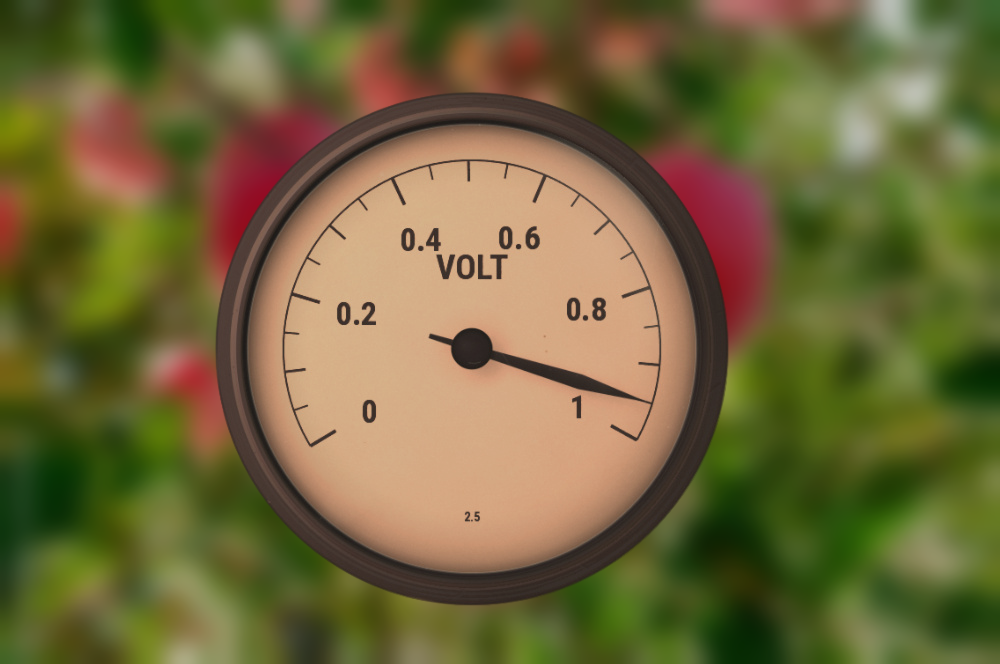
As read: 0.95 V
